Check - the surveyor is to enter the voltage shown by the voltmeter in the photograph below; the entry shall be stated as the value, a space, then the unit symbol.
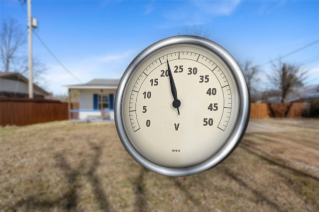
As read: 22 V
